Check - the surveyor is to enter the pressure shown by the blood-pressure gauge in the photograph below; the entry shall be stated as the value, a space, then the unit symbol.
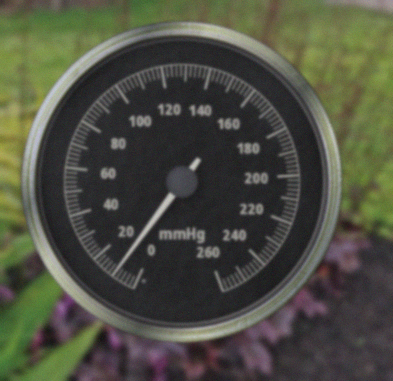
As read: 10 mmHg
